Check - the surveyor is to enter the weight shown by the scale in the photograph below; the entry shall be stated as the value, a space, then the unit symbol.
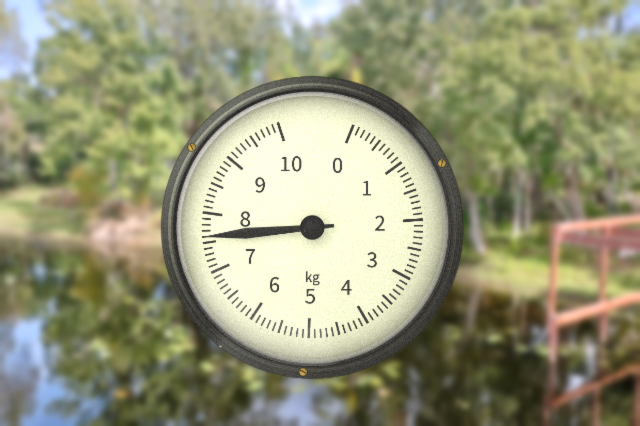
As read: 7.6 kg
